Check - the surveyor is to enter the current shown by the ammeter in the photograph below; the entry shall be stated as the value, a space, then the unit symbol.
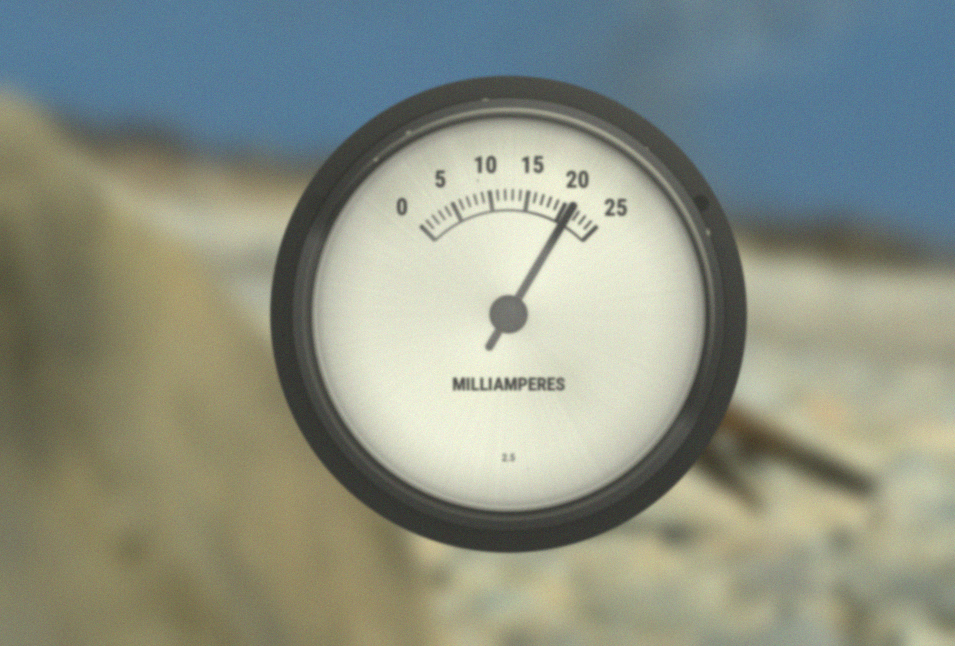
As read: 21 mA
